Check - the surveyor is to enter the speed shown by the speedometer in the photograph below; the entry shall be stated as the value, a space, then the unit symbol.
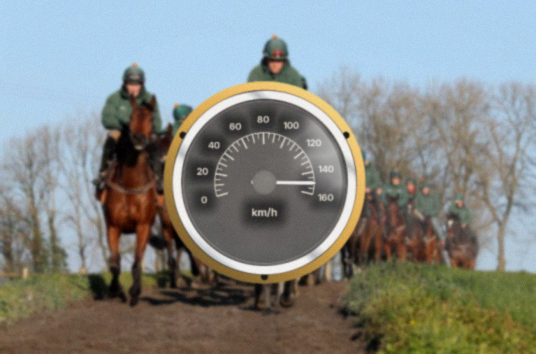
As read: 150 km/h
